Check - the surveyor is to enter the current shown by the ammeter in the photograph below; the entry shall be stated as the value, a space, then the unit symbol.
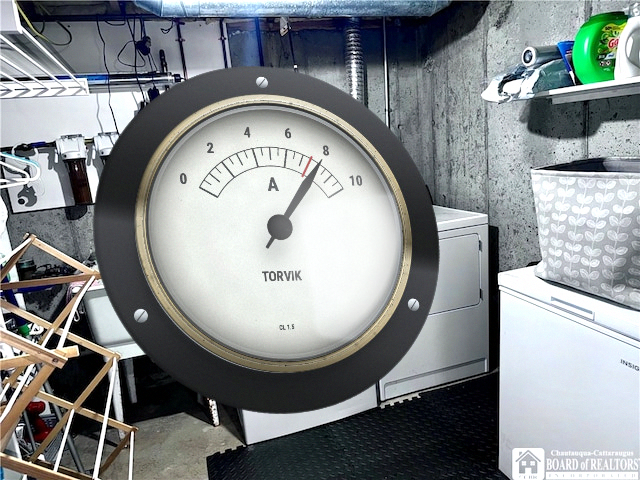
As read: 8 A
